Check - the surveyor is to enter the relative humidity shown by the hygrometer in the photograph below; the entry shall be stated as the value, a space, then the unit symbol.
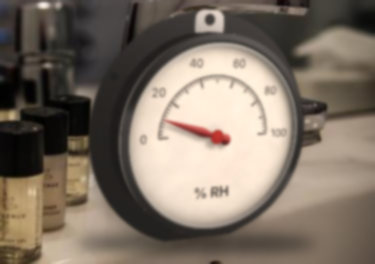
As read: 10 %
